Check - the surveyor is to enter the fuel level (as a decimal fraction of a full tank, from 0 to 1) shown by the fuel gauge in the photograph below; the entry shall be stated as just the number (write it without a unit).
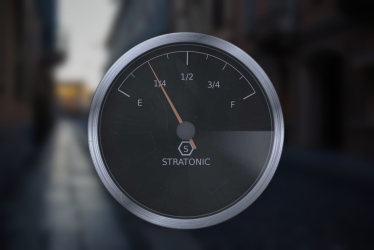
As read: 0.25
